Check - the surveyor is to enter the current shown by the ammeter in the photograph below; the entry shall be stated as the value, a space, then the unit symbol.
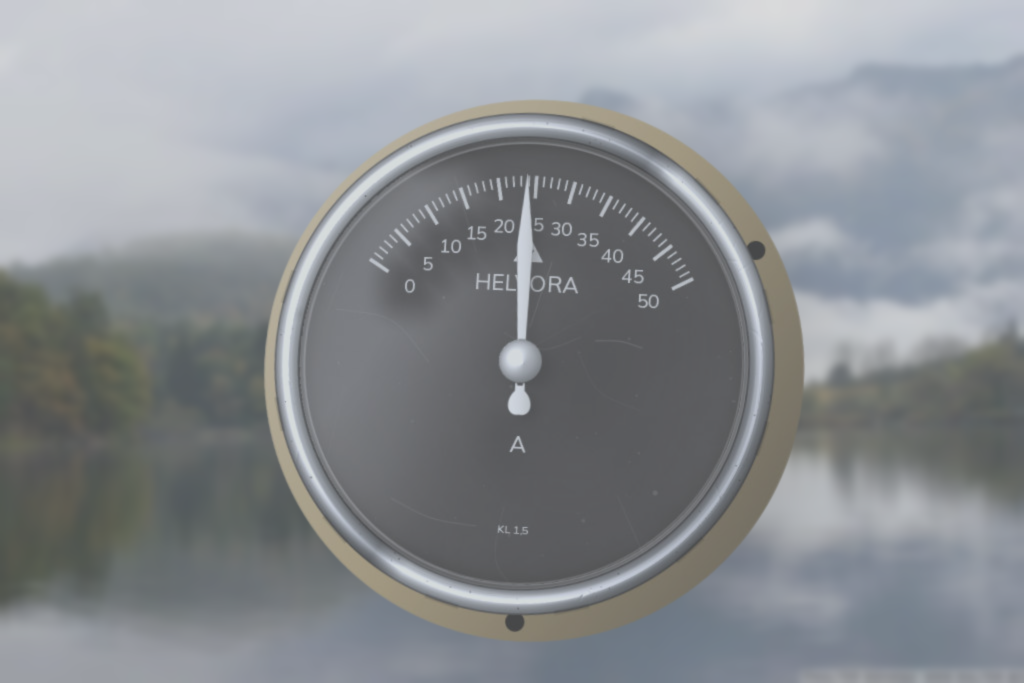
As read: 24 A
